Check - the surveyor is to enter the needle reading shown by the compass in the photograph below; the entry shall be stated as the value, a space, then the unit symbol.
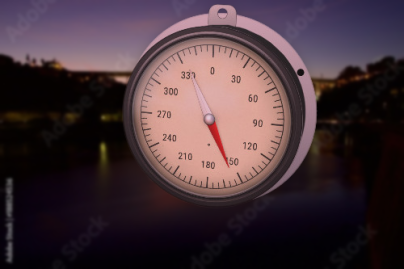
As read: 155 °
